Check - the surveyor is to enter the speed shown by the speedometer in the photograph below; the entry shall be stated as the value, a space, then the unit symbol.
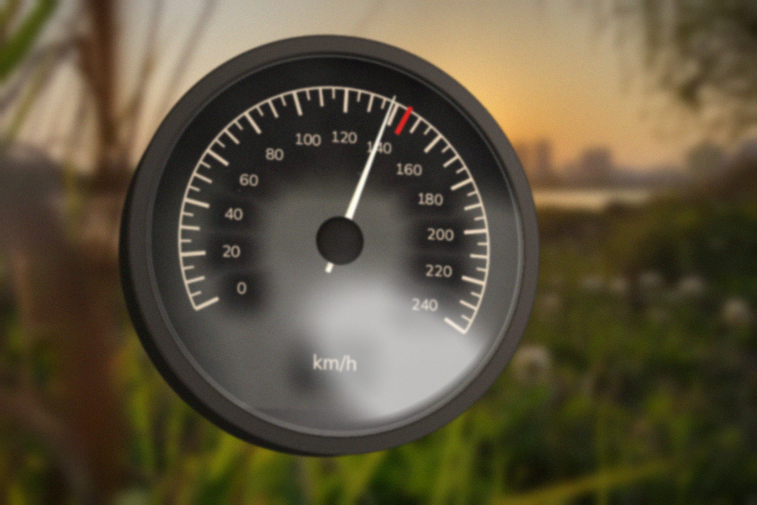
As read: 137.5 km/h
